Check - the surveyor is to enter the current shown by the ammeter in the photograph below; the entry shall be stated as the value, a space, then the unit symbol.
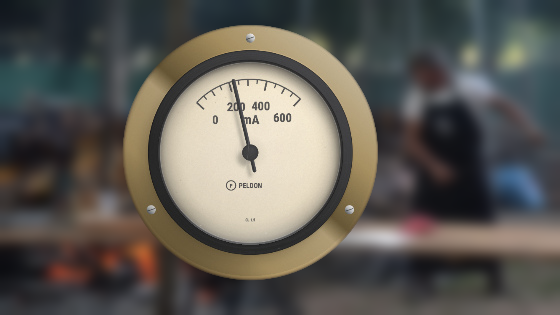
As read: 225 mA
